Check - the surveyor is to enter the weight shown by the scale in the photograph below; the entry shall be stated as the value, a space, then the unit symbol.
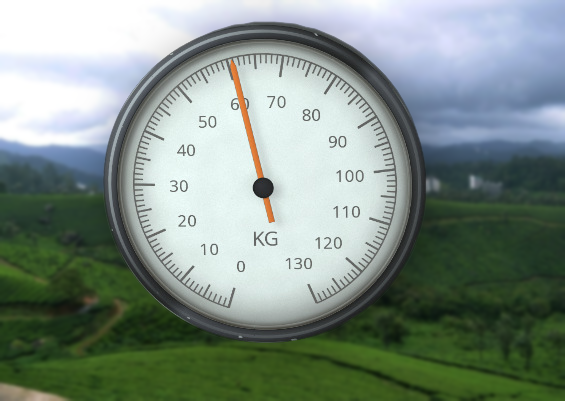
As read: 61 kg
